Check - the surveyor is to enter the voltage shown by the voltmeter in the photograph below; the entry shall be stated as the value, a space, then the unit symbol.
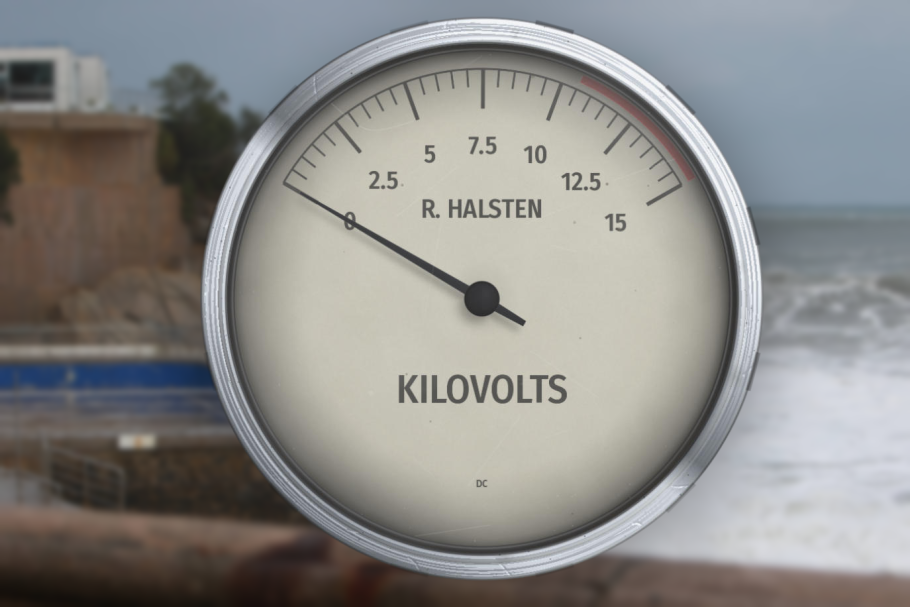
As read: 0 kV
